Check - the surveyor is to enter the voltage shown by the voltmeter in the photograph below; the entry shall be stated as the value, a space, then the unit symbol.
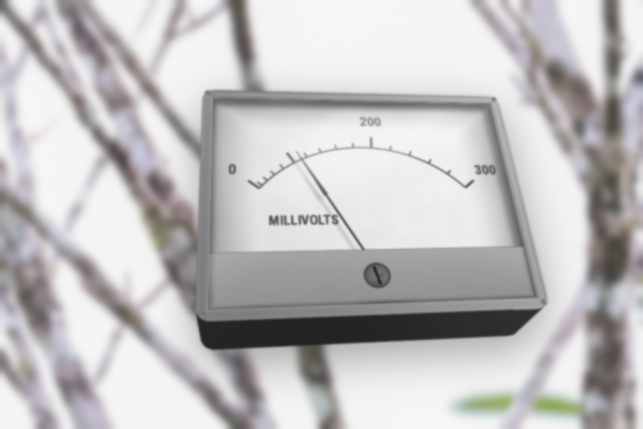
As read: 110 mV
